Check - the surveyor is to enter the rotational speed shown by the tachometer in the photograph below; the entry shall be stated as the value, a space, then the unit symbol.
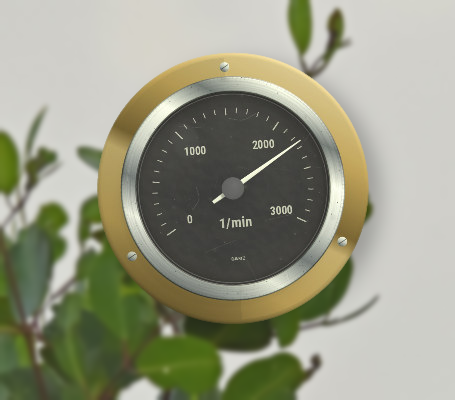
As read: 2250 rpm
